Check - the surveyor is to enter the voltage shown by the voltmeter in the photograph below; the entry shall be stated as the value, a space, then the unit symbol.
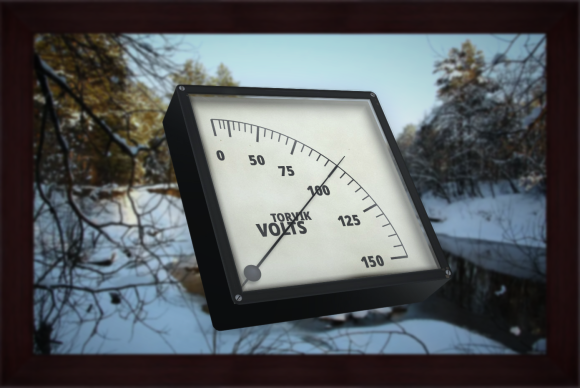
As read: 100 V
